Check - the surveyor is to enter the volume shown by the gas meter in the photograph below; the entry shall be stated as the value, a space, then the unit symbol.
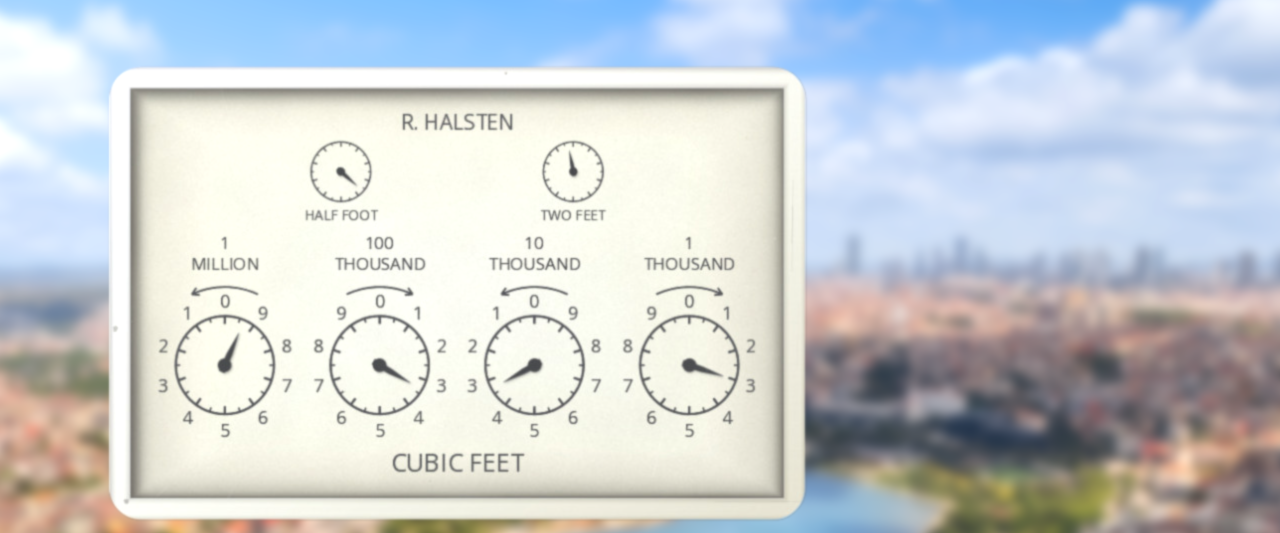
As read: 933300 ft³
